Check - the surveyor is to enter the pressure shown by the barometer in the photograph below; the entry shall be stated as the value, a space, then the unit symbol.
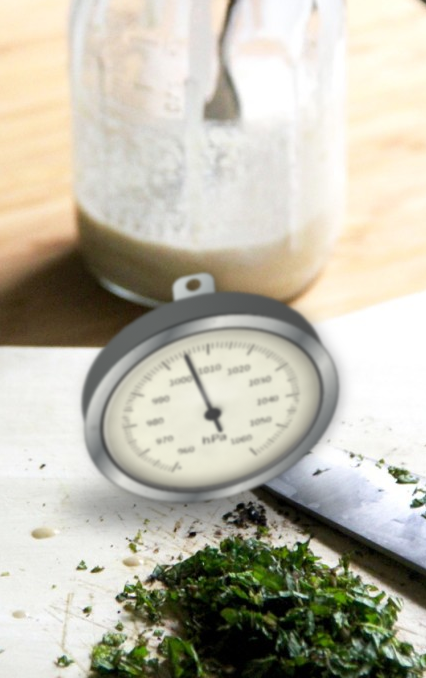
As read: 1005 hPa
